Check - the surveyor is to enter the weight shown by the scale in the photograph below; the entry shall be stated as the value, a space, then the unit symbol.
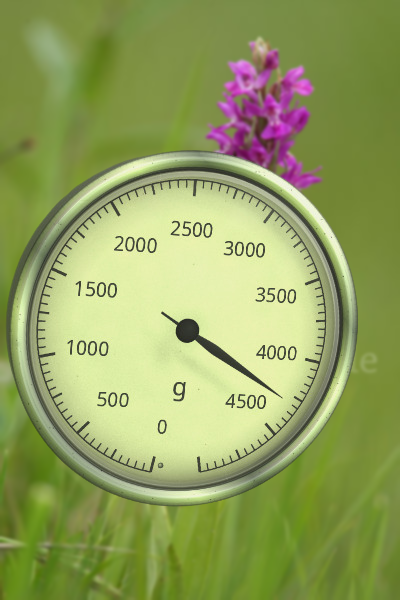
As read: 4300 g
